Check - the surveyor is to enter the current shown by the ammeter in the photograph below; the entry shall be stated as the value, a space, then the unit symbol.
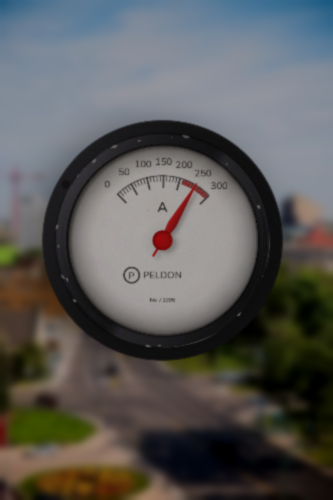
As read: 250 A
